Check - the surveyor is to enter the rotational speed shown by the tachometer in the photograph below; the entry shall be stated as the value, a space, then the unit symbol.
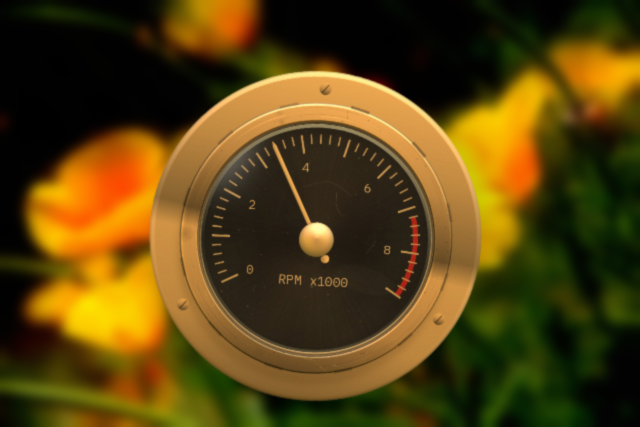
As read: 3400 rpm
